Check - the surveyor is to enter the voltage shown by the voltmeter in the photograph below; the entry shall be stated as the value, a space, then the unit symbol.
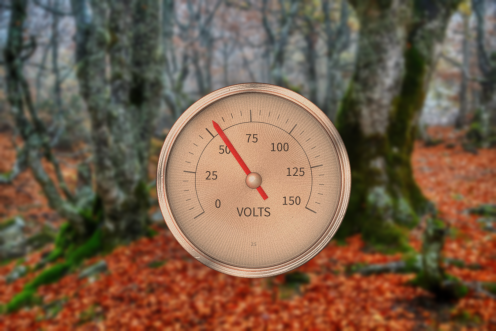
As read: 55 V
